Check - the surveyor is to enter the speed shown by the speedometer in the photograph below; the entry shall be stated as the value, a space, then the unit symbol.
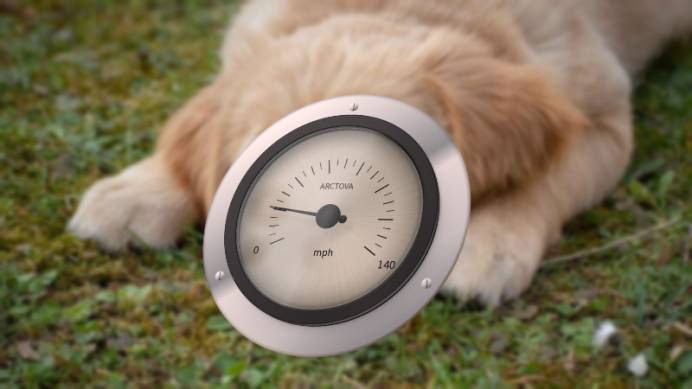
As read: 20 mph
